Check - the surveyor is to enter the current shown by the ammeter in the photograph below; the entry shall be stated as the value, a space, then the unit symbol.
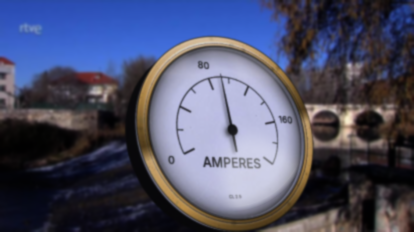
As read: 90 A
